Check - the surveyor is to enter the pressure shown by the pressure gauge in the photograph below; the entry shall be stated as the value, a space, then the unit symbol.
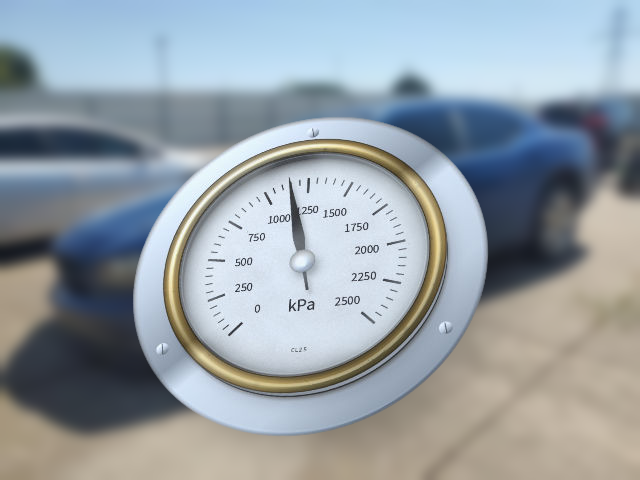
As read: 1150 kPa
